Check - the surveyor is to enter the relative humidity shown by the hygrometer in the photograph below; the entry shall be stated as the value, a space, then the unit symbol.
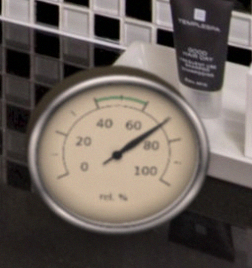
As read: 70 %
